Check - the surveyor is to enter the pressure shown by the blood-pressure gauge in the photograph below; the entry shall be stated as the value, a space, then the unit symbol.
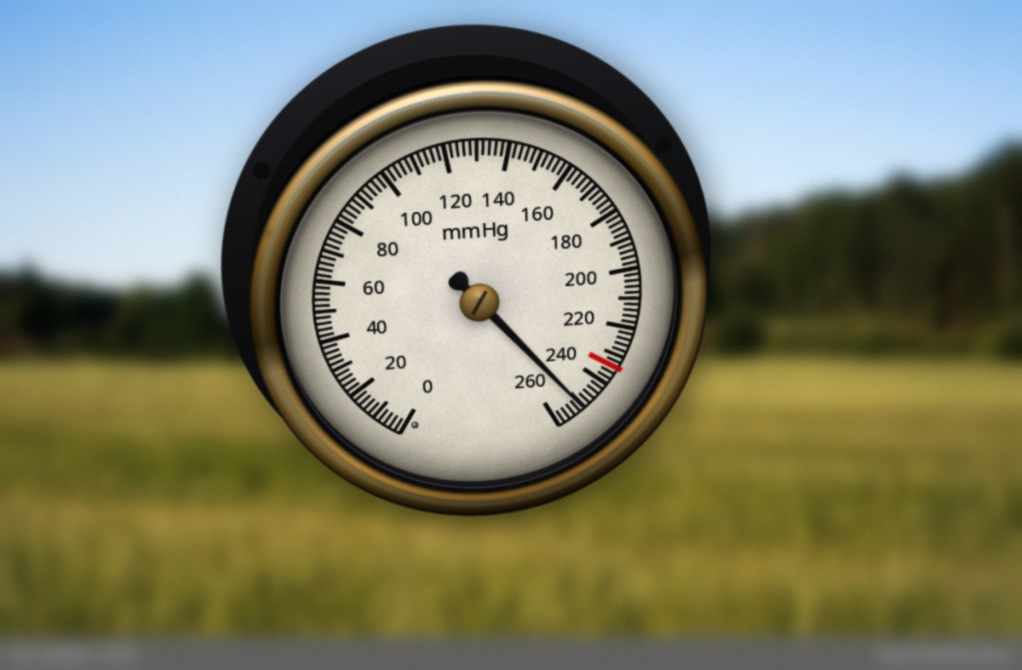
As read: 250 mmHg
